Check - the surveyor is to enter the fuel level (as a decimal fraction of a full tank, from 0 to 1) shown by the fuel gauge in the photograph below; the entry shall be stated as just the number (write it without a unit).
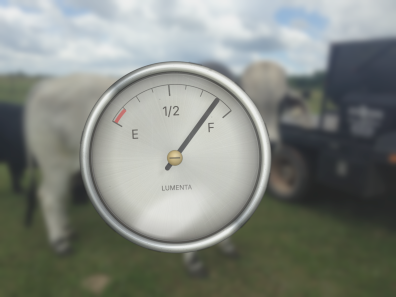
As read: 0.875
